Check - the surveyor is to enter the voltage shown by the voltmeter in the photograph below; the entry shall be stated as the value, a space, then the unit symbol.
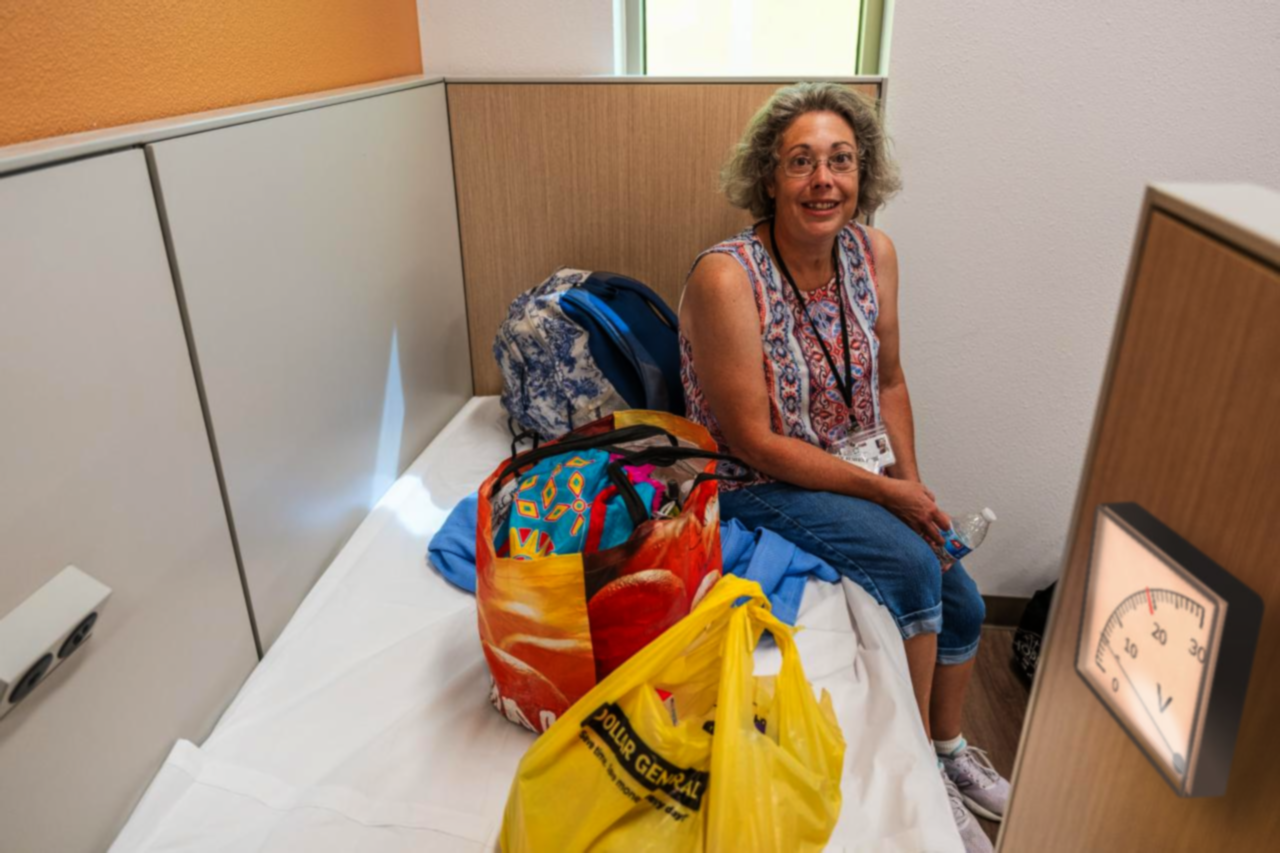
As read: 5 V
